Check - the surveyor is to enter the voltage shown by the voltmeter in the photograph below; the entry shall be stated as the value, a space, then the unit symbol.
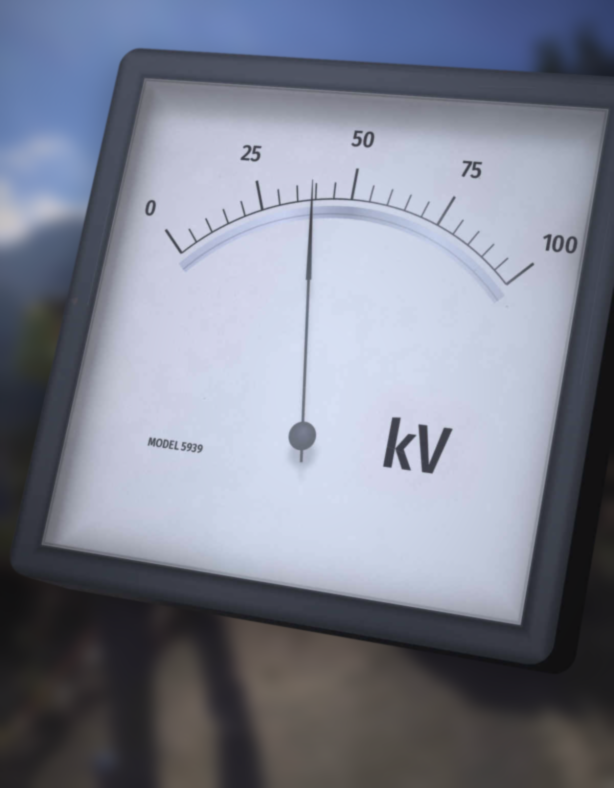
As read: 40 kV
